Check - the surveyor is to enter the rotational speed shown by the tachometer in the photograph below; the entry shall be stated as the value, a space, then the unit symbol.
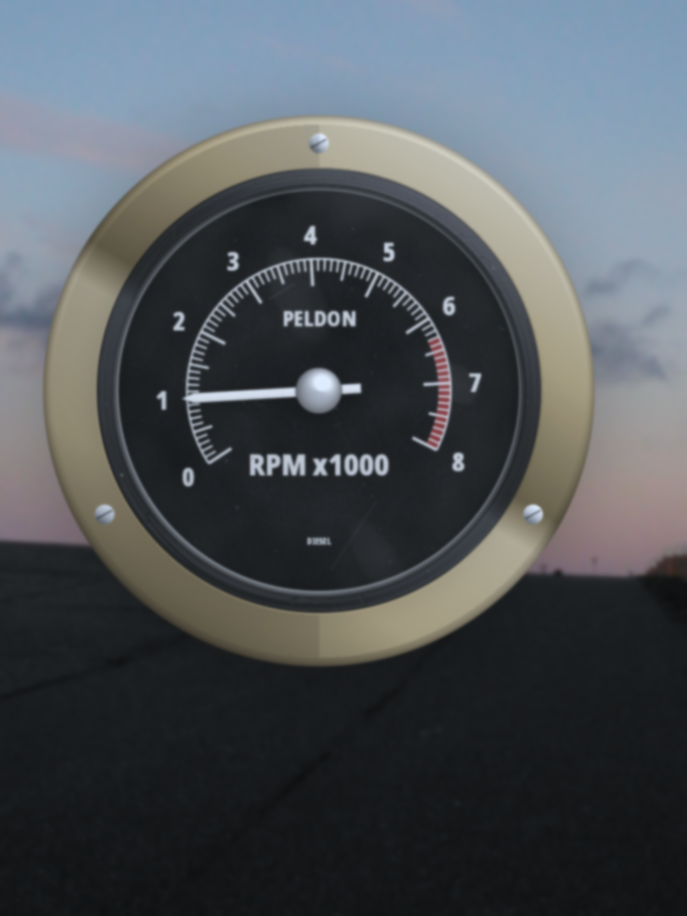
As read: 1000 rpm
